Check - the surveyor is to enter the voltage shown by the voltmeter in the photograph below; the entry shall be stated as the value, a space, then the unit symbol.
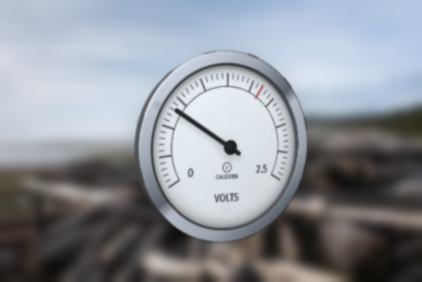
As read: 0.65 V
